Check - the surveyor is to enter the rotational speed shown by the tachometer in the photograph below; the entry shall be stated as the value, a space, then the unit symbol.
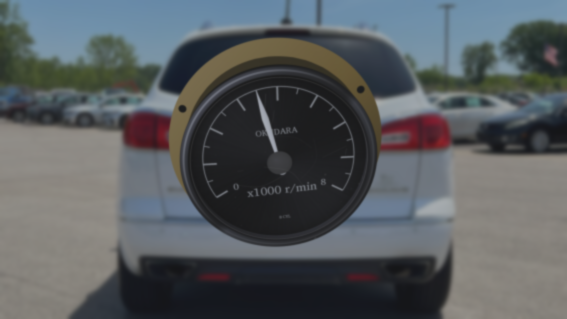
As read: 3500 rpm
